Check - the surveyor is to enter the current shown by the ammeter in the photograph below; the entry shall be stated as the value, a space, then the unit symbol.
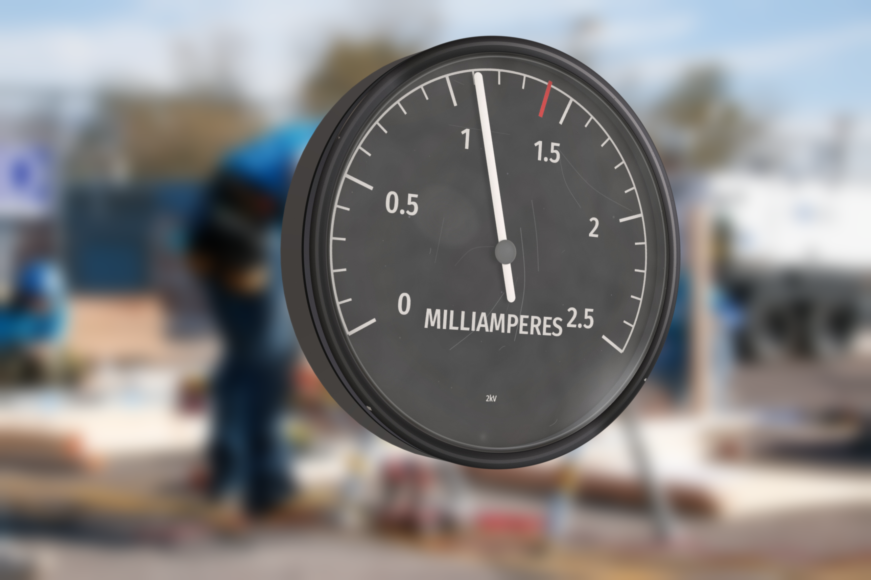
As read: 1.1 mA
